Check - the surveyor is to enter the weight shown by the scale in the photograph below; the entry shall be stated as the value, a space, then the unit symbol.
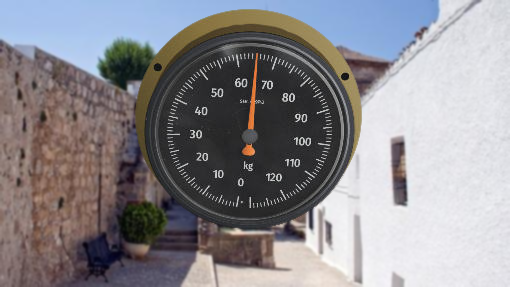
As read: 65 kg
